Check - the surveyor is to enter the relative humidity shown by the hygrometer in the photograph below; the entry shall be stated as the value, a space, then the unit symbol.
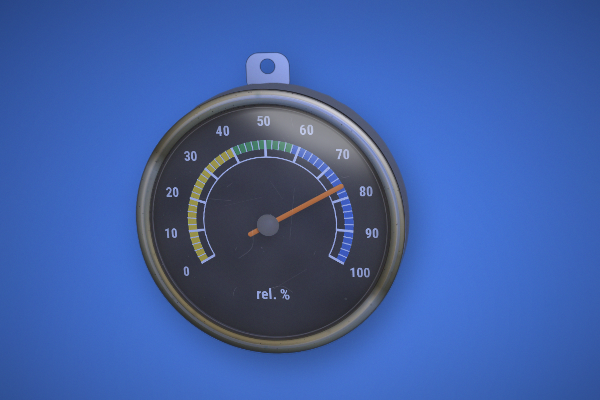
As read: 76 %
